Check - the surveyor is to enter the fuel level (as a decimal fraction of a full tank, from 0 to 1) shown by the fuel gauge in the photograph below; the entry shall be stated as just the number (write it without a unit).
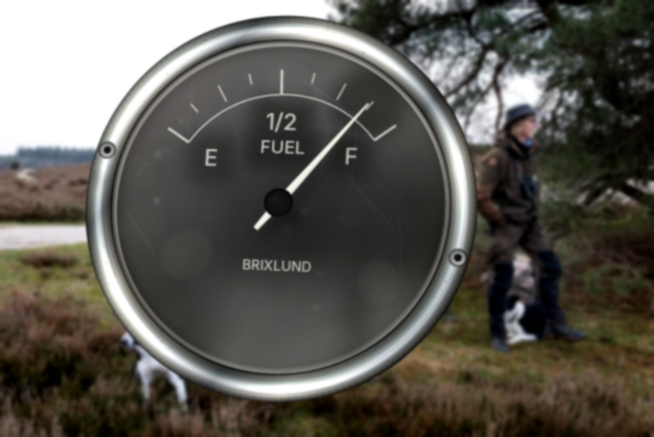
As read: 0.875
